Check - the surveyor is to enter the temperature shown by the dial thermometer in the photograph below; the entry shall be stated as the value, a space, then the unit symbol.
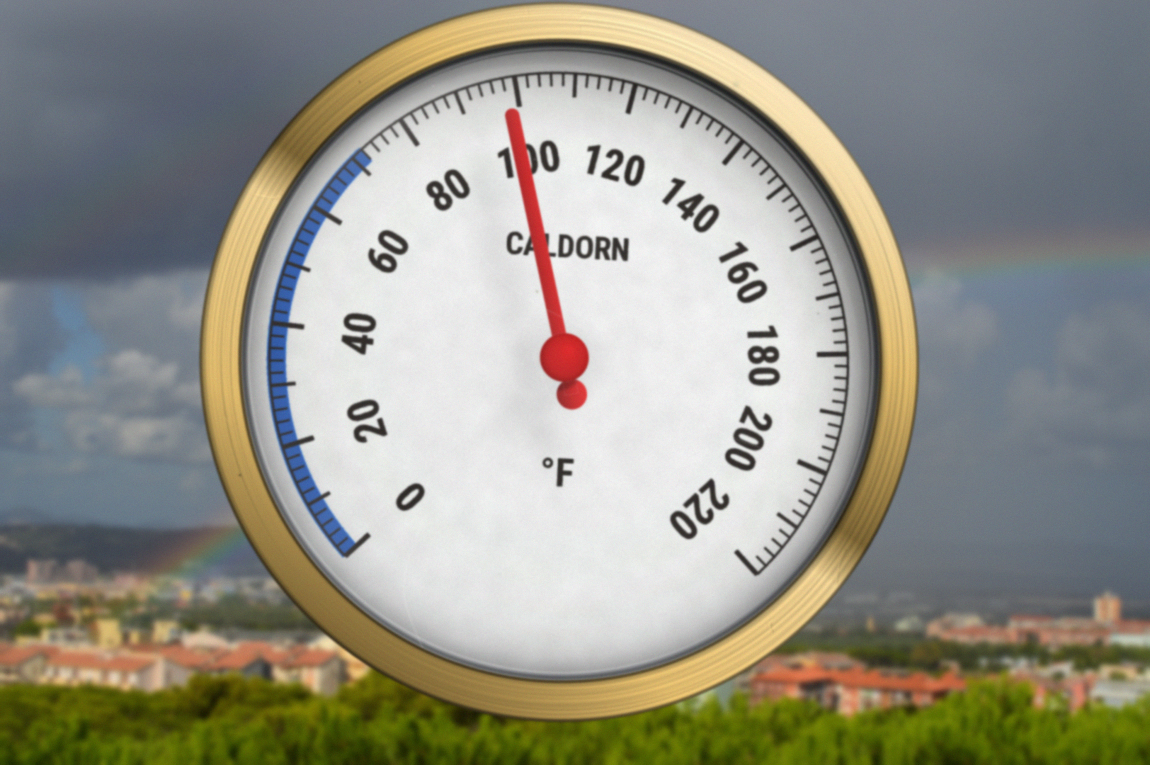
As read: 98 °F
